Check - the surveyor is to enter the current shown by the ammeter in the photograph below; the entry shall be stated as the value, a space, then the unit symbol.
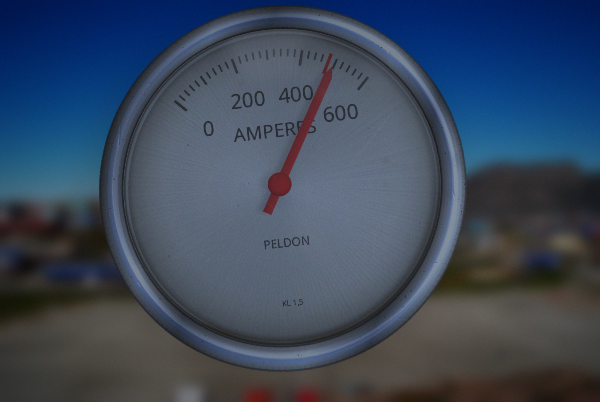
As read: 500 A
